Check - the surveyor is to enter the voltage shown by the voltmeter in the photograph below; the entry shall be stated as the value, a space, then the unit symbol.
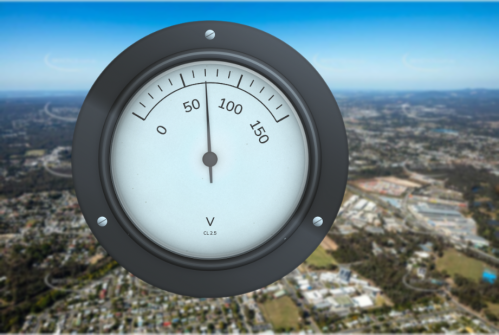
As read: 70 V
